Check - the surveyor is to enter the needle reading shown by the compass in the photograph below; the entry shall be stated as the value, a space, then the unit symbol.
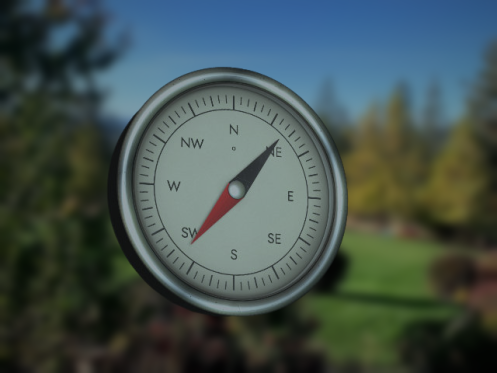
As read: 220 °
